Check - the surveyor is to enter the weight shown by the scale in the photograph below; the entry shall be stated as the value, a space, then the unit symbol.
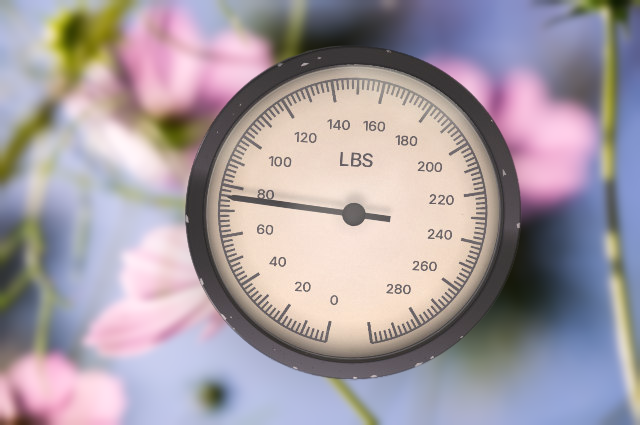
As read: 76 lb
